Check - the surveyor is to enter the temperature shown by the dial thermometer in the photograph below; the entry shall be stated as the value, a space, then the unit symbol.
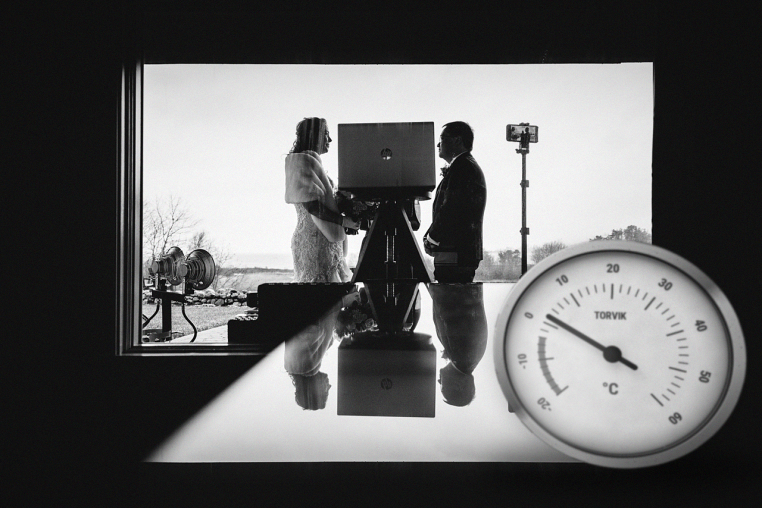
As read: 2 °C
